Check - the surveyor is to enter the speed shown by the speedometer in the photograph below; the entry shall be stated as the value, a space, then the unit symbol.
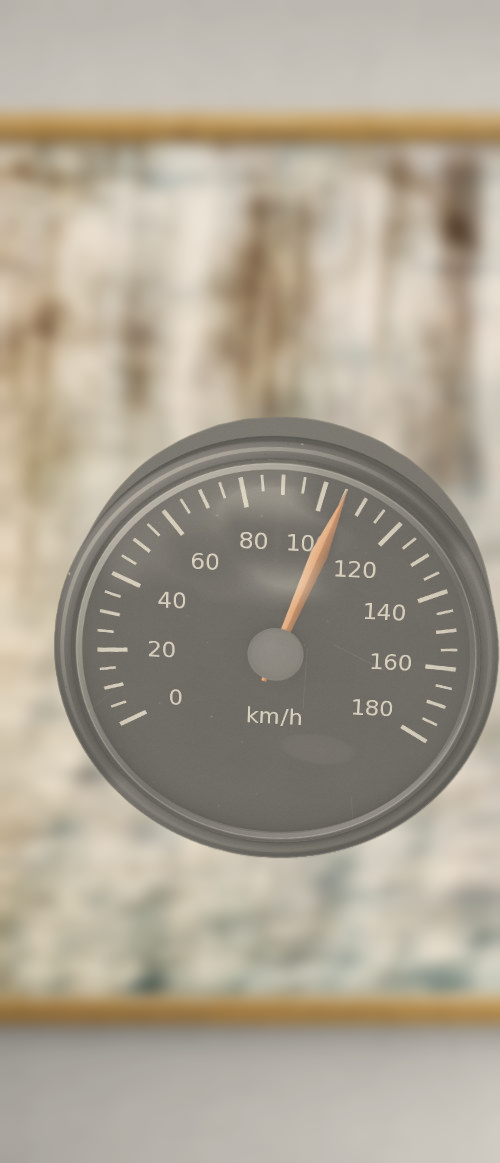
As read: 105 km/h
